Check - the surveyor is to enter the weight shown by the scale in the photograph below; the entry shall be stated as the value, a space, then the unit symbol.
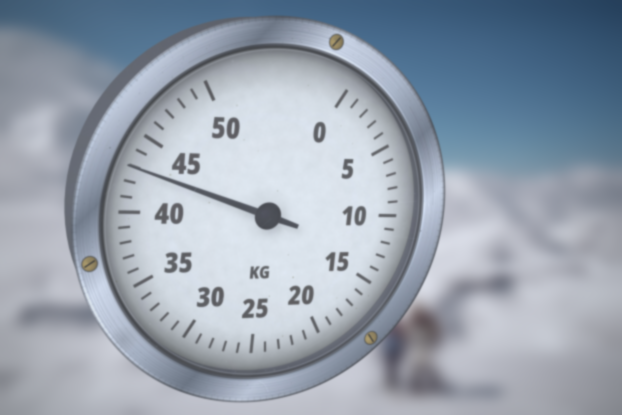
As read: 43 kg
